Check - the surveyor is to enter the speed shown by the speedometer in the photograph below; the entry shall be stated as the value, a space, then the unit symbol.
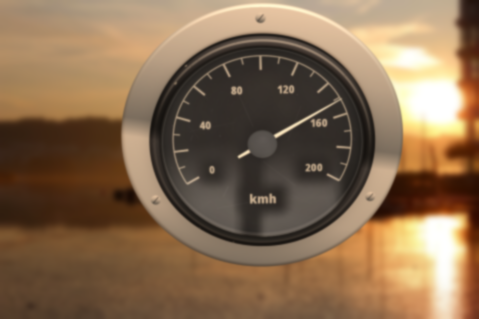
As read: 150 km/h
